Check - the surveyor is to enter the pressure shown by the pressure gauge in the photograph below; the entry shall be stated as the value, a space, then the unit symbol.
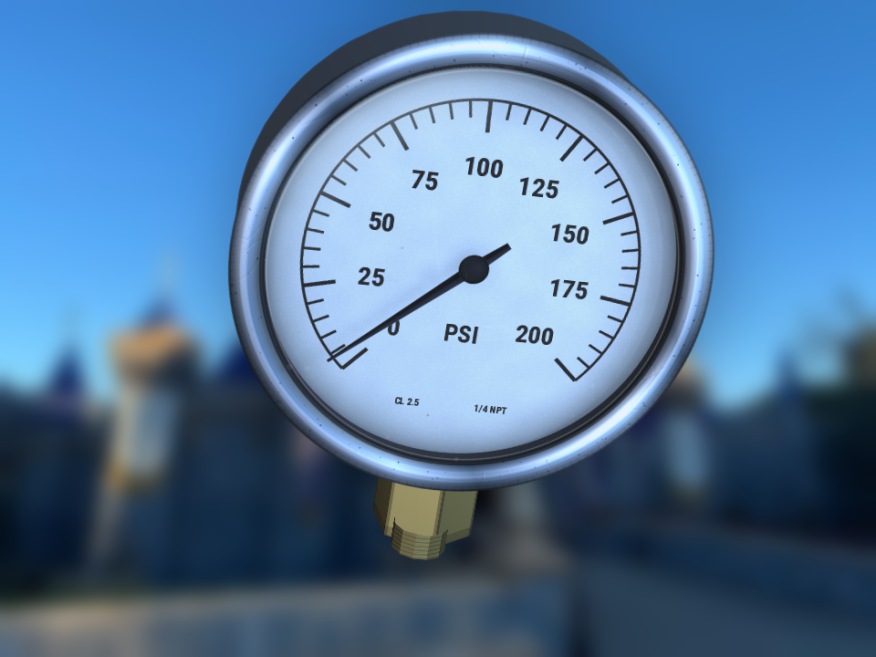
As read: 5 psi
